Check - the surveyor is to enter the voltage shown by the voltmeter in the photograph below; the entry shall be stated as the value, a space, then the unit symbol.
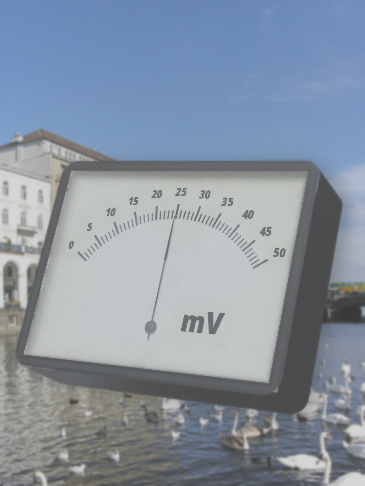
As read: 25 mV
